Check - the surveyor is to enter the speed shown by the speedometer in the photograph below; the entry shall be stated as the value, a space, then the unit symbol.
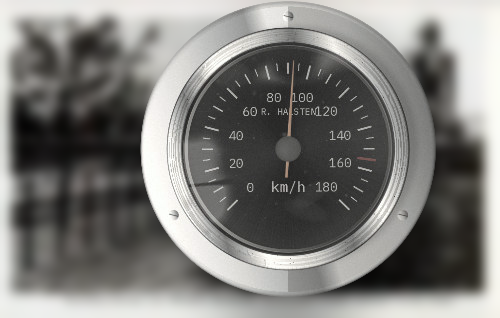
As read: 92.5 km/h
